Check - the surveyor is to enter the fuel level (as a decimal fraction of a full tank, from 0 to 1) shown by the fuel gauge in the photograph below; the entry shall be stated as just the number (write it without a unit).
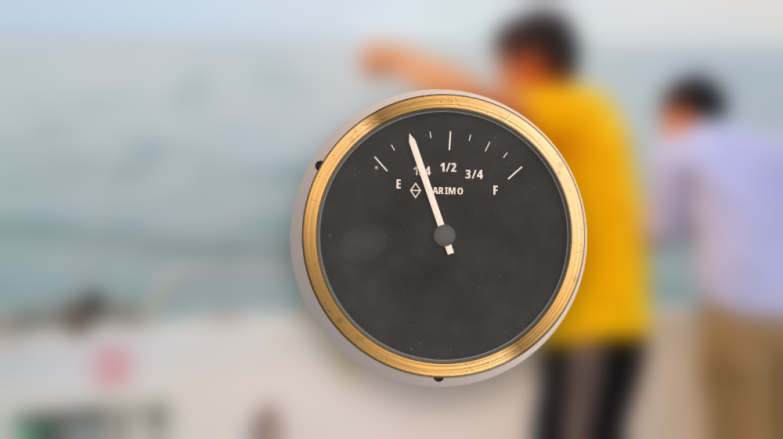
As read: 0.25
